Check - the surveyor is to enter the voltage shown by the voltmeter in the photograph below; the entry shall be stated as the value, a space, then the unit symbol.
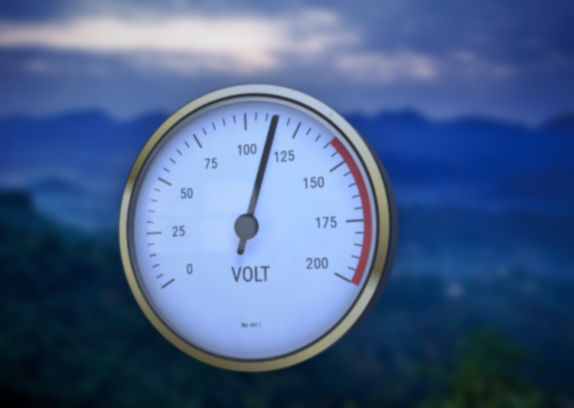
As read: 115 V
